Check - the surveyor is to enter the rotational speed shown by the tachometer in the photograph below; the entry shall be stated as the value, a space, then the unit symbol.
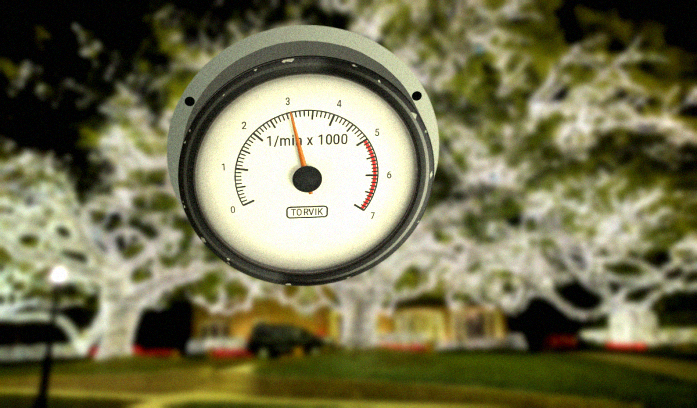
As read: 3000 rpm
